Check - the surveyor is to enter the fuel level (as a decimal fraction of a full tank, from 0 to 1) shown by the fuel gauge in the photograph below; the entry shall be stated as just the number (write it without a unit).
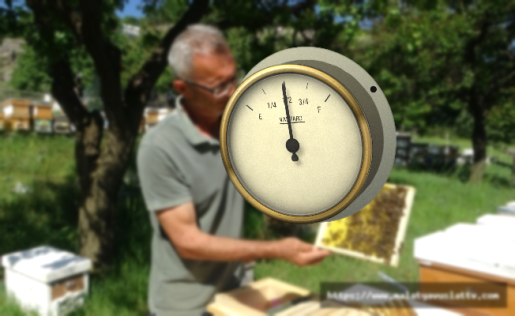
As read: 0.5
